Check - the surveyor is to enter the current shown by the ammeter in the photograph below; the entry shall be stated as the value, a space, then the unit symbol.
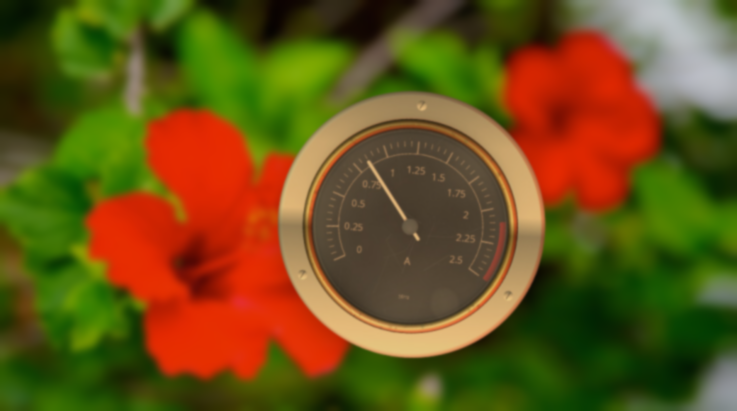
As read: 0.85 A
